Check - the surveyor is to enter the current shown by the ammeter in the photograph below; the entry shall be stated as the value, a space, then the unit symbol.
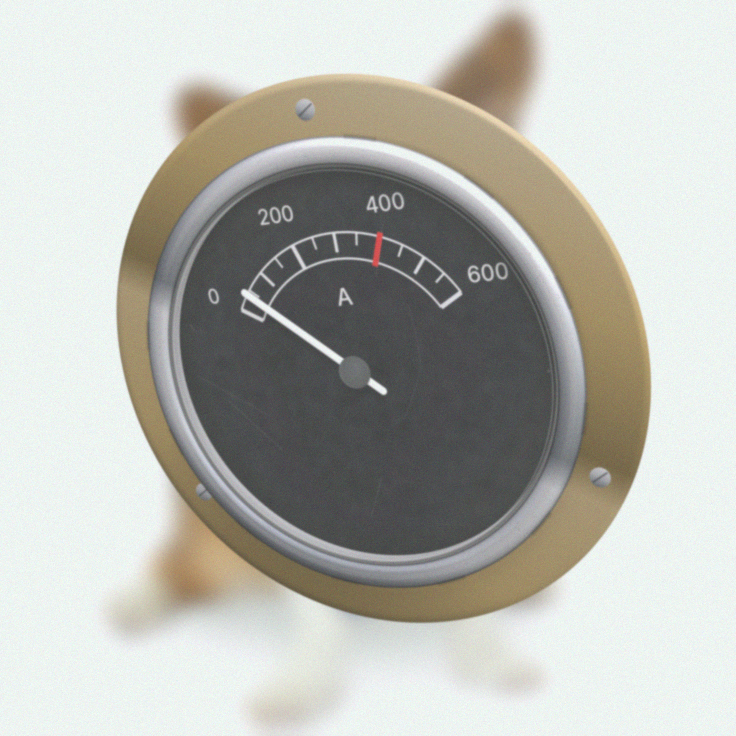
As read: 50 A
